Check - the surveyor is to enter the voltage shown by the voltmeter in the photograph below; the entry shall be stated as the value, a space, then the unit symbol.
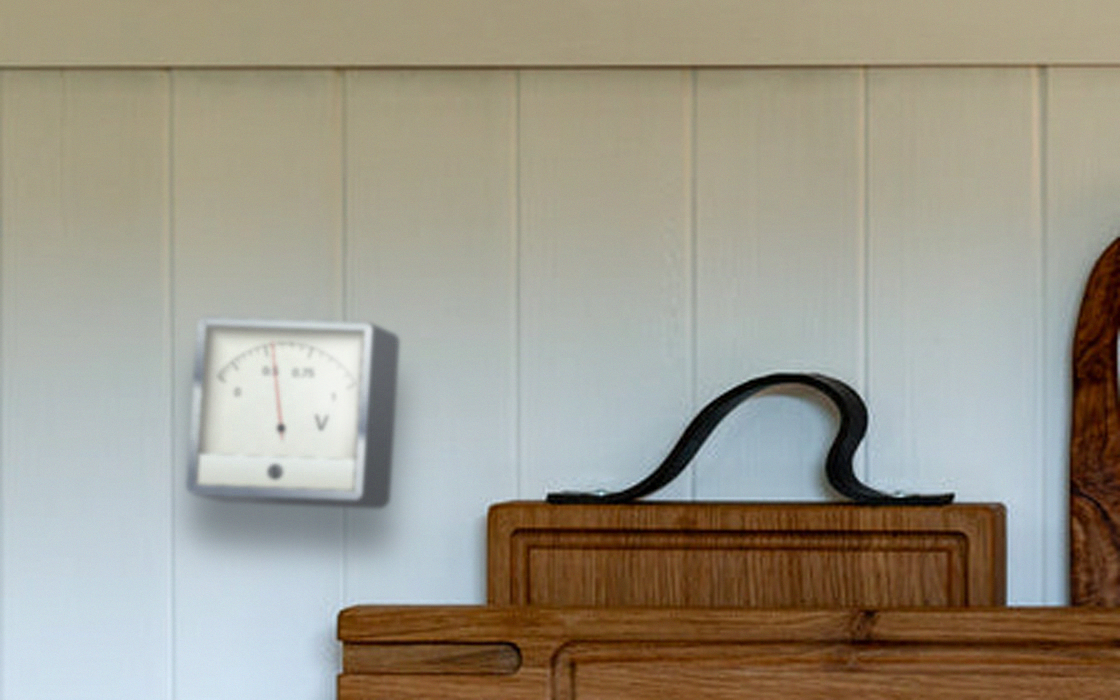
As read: 0.55 V
